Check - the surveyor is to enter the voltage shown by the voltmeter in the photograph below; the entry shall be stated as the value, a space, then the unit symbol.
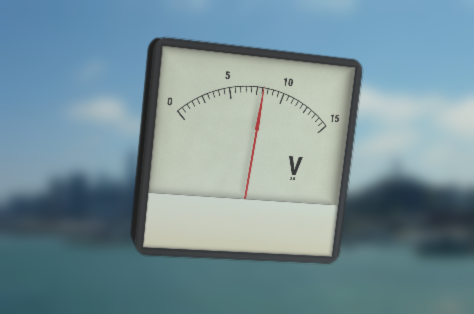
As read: 8 V
